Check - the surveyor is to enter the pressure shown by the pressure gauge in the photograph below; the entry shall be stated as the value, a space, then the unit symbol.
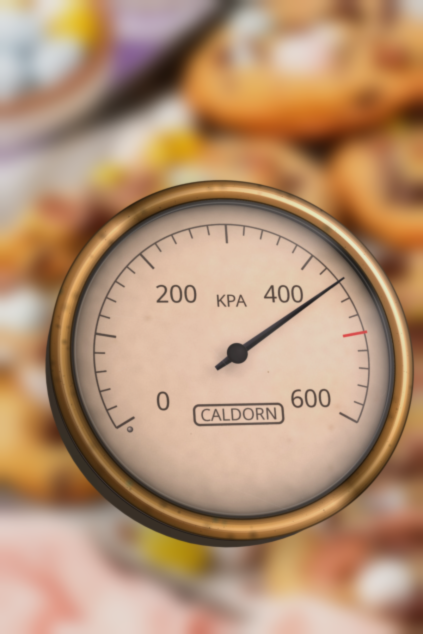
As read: 440 kPa
